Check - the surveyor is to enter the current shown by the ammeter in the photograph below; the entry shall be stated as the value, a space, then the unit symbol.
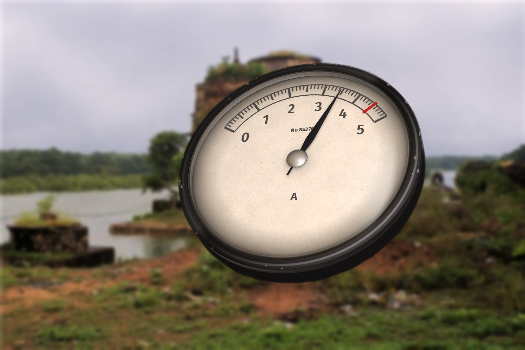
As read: 3.5 A
